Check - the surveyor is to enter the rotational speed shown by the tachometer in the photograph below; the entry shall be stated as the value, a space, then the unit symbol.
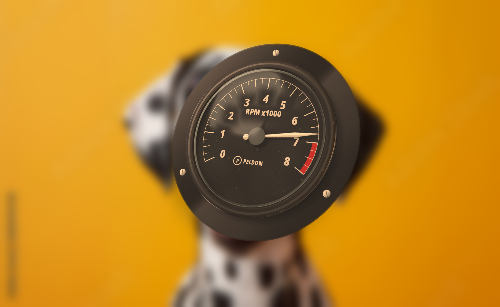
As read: 6750 rpm
